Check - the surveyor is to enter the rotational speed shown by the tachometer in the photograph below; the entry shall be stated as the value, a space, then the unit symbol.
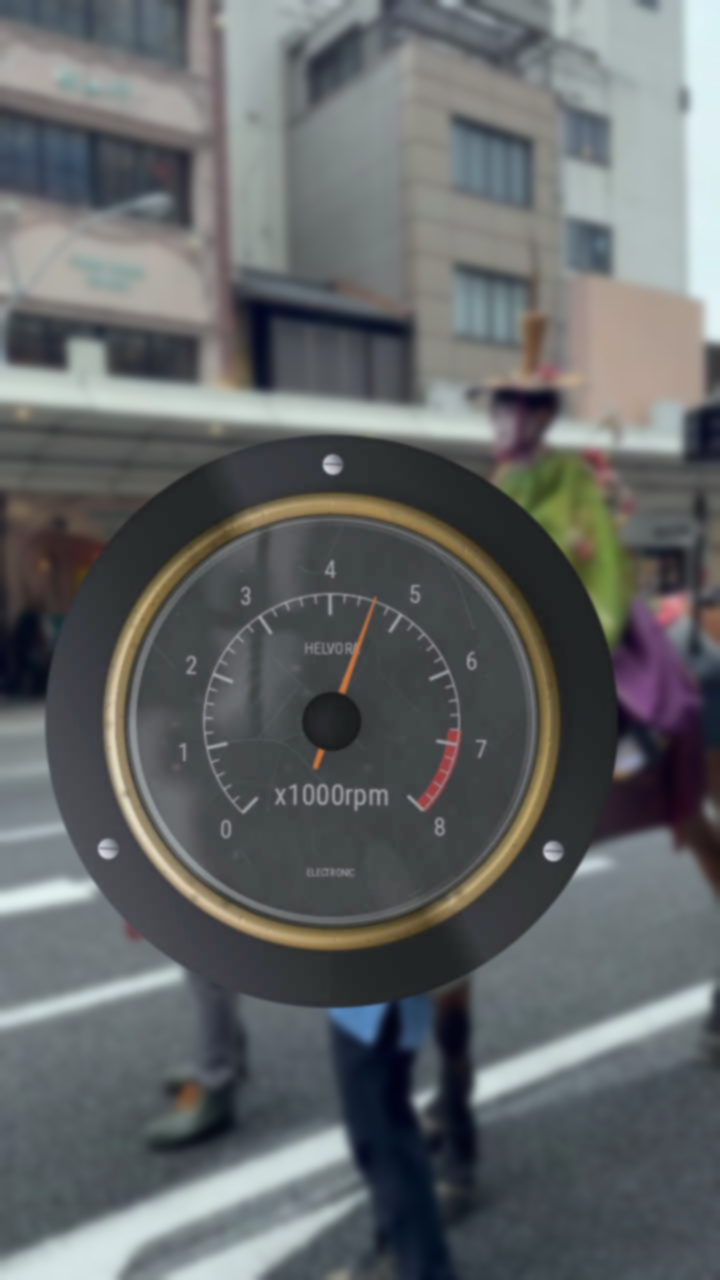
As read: 4600 rpm
